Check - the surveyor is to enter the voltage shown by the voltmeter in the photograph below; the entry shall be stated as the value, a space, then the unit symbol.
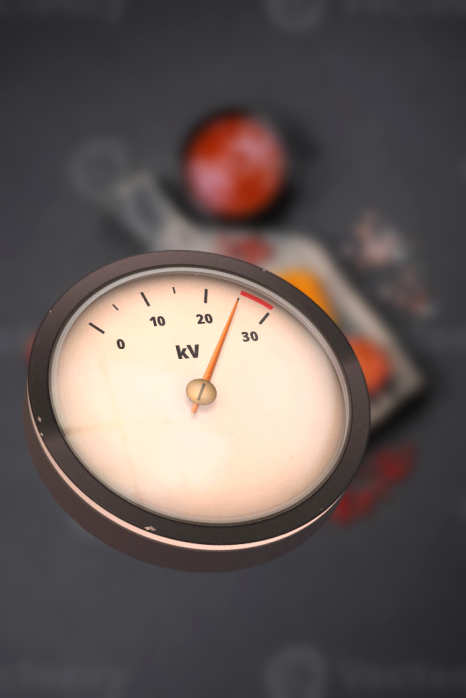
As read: 25 kV
